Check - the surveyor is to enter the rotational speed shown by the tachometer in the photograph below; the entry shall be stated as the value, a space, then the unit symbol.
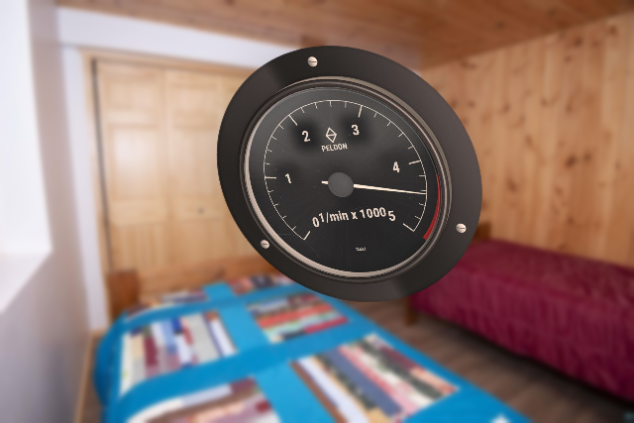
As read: 4400 rpm
